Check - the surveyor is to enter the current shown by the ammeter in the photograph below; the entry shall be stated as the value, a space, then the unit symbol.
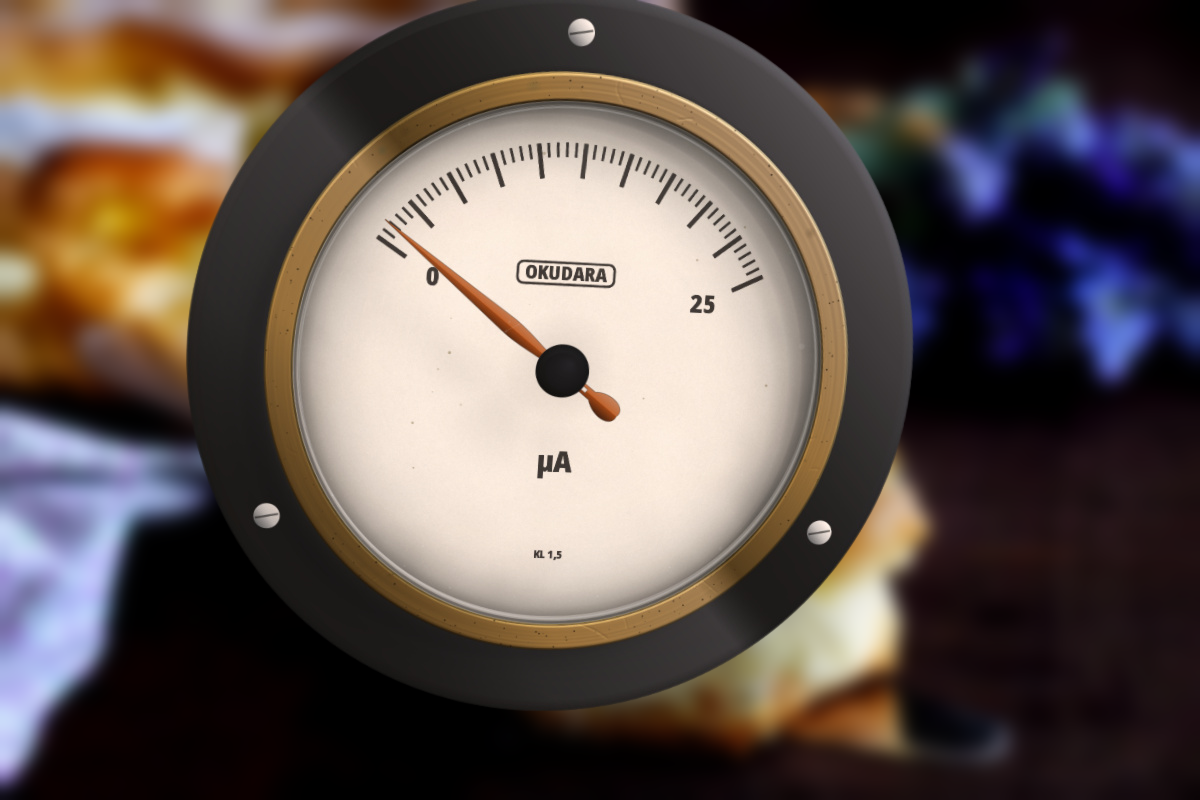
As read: 1 µA
